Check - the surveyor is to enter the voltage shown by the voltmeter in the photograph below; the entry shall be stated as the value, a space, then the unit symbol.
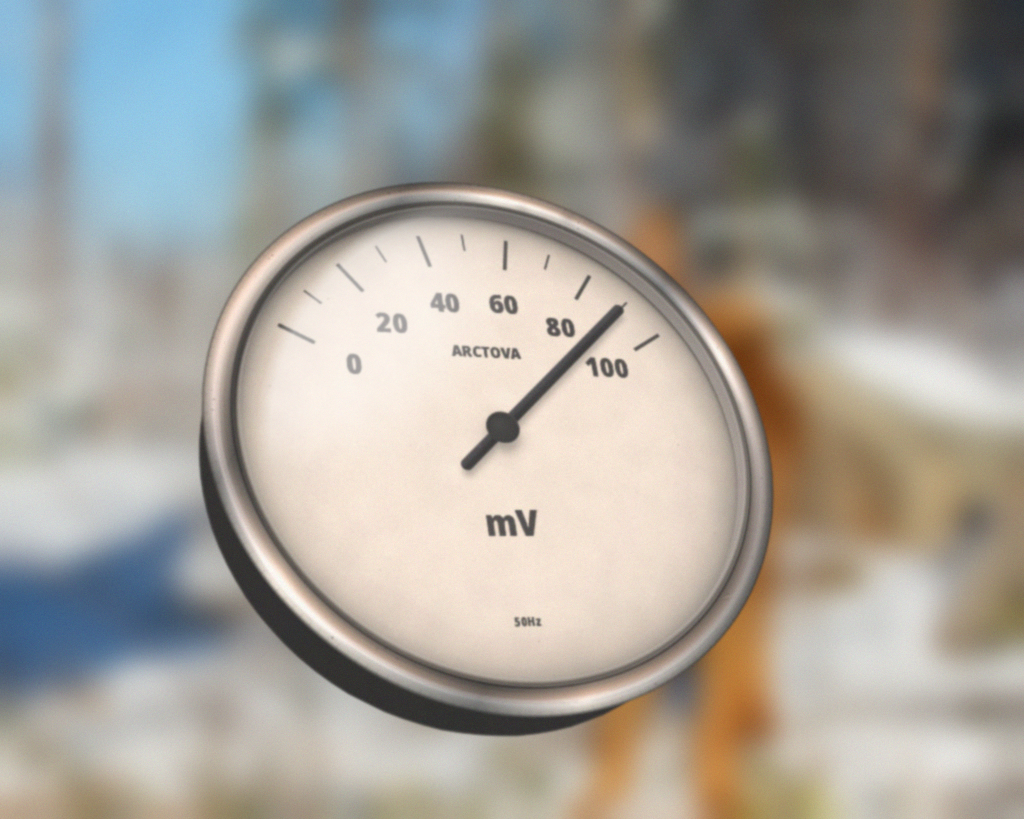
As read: 90 mV
